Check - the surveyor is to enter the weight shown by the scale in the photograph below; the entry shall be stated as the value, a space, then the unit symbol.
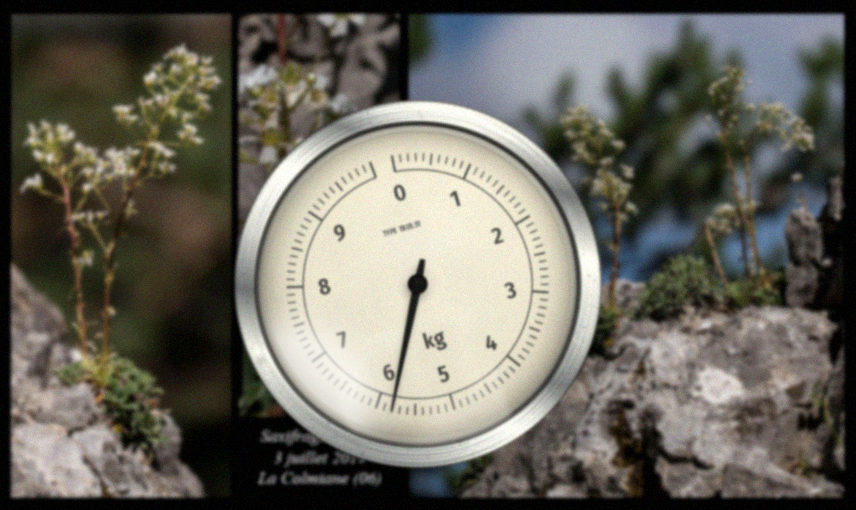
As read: 5.8 kg
